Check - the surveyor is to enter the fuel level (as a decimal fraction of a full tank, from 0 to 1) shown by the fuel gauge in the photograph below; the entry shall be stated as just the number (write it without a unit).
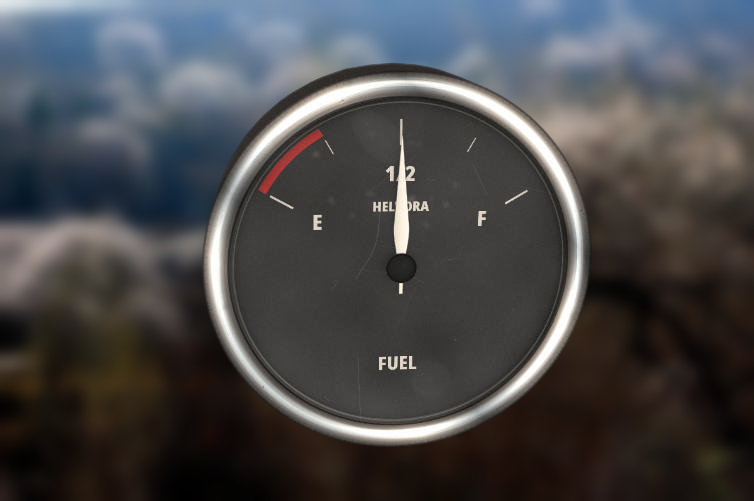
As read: 0.5
